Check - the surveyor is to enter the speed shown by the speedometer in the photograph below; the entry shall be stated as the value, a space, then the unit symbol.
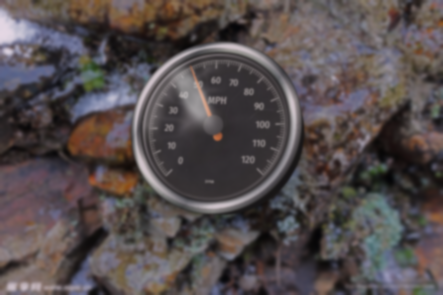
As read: 50 mph
